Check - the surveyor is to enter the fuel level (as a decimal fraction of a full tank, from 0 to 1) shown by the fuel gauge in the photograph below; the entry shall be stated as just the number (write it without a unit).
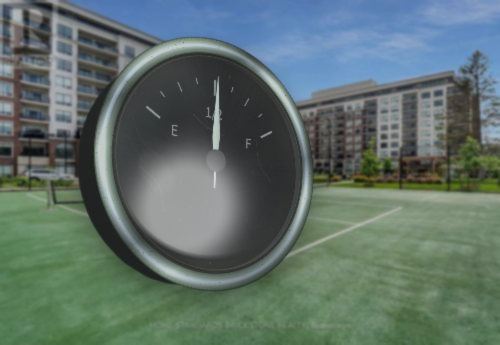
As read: 0.5
